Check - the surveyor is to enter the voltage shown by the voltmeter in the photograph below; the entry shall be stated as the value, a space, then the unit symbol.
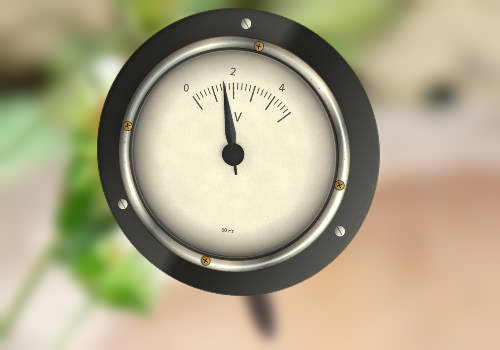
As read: 1.6 V
